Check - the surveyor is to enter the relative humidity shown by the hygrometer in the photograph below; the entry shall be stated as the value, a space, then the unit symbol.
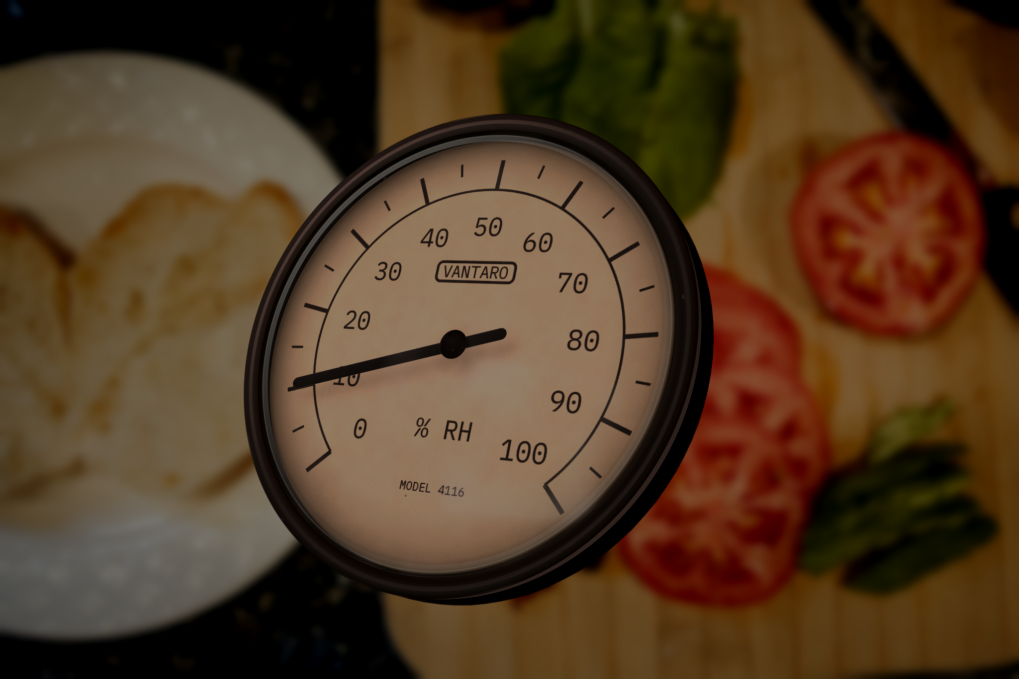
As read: 10 %
